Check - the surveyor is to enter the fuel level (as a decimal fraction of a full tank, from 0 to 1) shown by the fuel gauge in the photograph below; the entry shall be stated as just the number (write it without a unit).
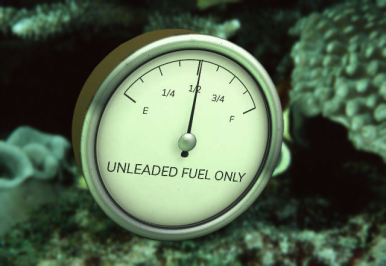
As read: 0.5
